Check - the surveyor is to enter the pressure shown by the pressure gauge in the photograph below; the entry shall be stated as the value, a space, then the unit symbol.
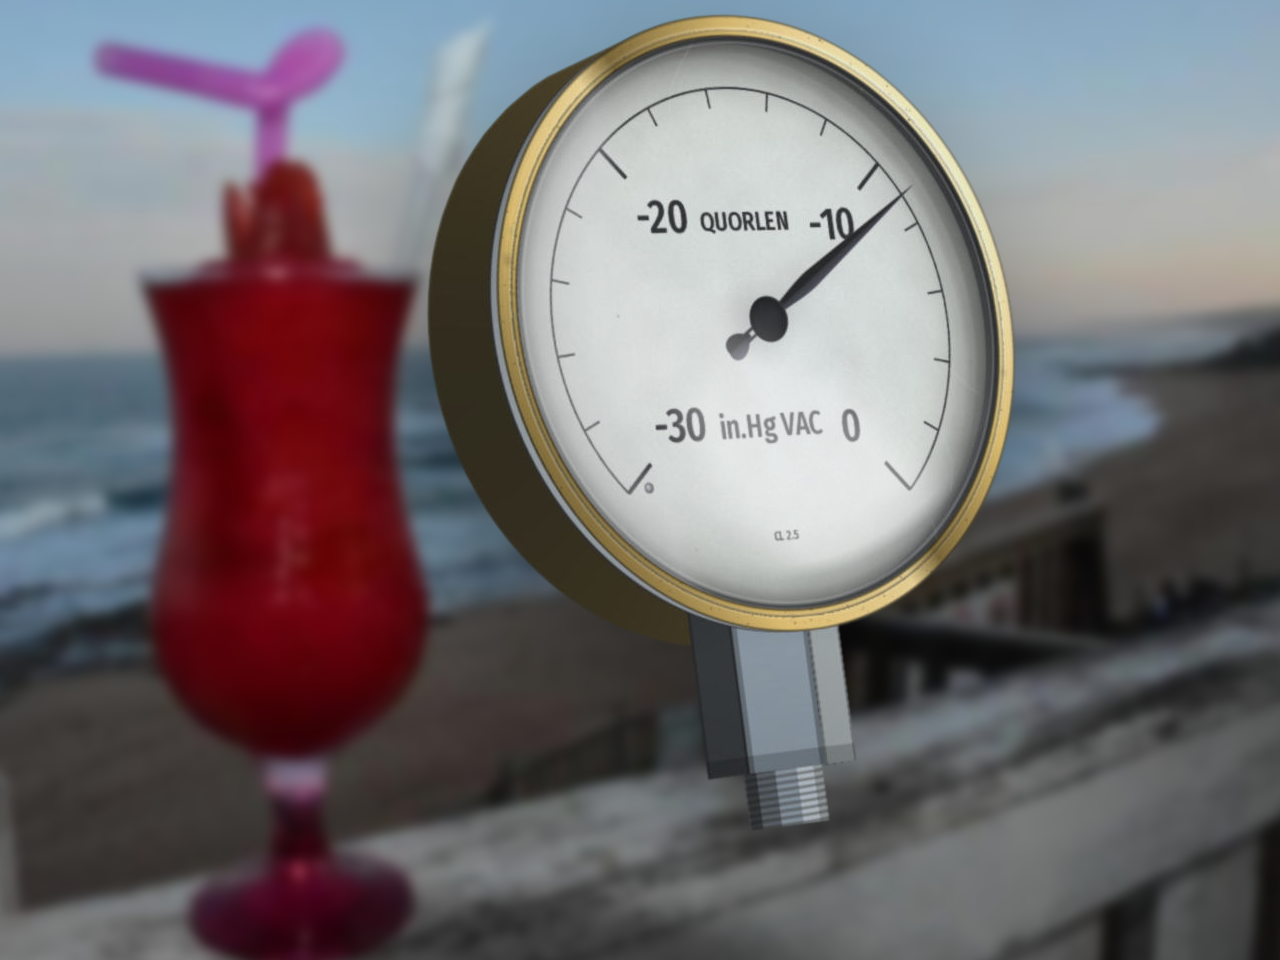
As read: -9 inHg
